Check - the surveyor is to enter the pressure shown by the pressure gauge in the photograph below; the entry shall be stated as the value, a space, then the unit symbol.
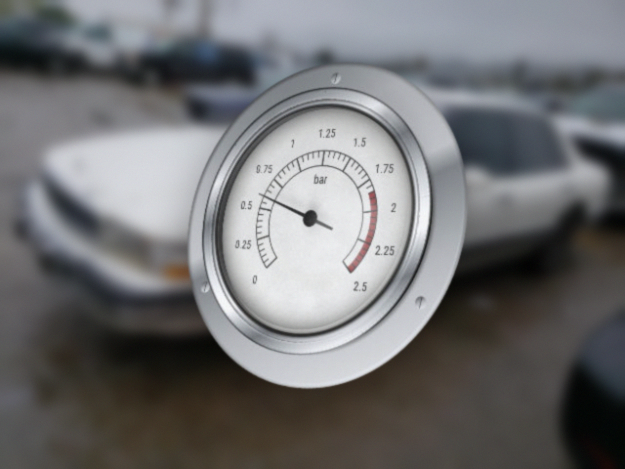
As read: 0.6 bar
